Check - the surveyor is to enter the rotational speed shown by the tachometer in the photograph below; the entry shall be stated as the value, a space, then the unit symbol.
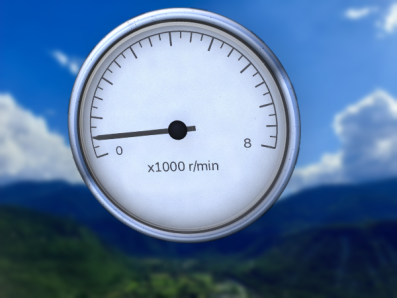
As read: 500 rpm
